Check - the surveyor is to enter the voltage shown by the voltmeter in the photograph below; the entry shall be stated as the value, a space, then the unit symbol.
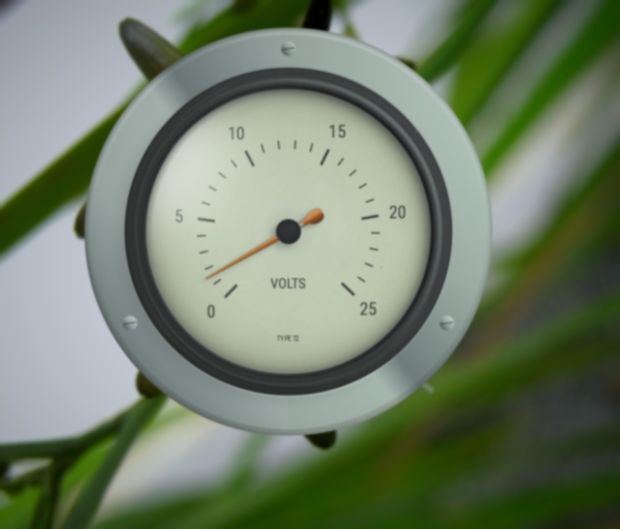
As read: 1.5 V
